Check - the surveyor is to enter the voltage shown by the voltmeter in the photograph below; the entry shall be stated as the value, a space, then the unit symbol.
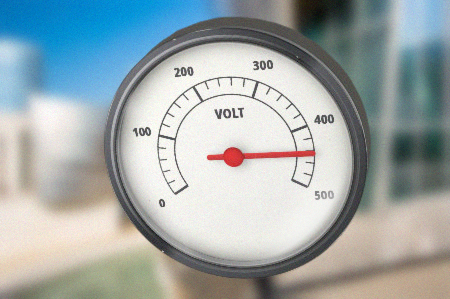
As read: 440 V
